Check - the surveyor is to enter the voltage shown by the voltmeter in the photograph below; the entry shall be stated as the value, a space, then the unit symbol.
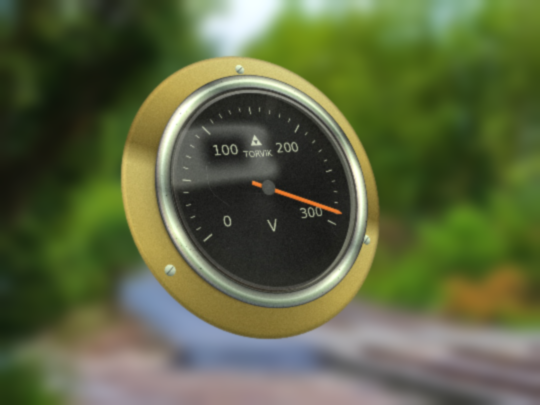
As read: 290 V
